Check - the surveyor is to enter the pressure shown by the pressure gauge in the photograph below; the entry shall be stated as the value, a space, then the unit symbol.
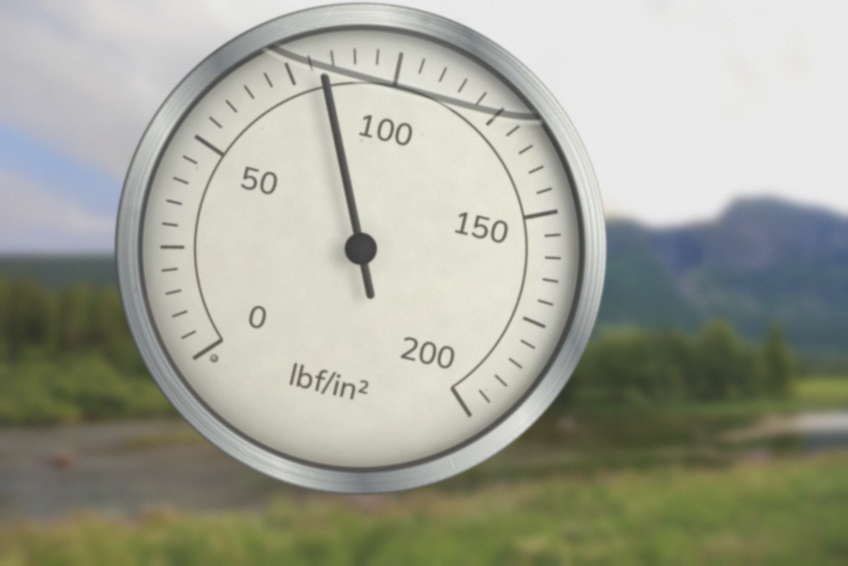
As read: 82.5 psi
